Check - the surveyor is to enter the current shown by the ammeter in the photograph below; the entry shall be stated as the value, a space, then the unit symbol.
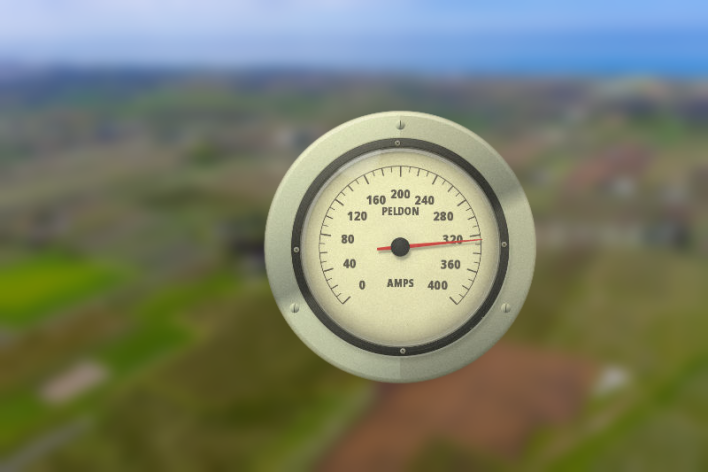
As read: 325 A
